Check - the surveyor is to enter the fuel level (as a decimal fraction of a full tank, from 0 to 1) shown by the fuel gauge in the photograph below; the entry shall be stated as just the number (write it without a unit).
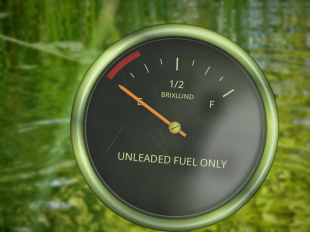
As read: 0
